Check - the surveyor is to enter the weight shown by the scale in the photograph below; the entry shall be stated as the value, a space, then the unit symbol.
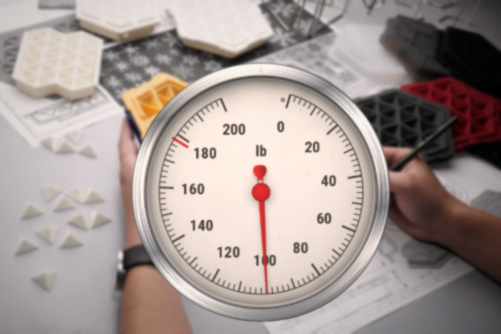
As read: 100 lb
